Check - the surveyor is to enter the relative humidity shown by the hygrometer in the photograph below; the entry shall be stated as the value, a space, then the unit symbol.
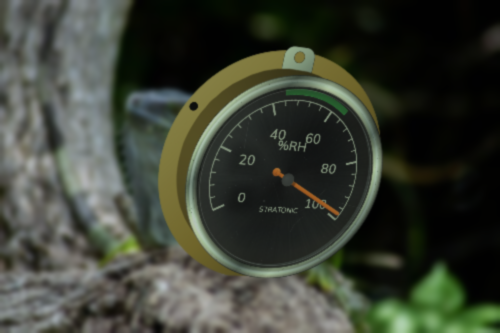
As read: 98 %
